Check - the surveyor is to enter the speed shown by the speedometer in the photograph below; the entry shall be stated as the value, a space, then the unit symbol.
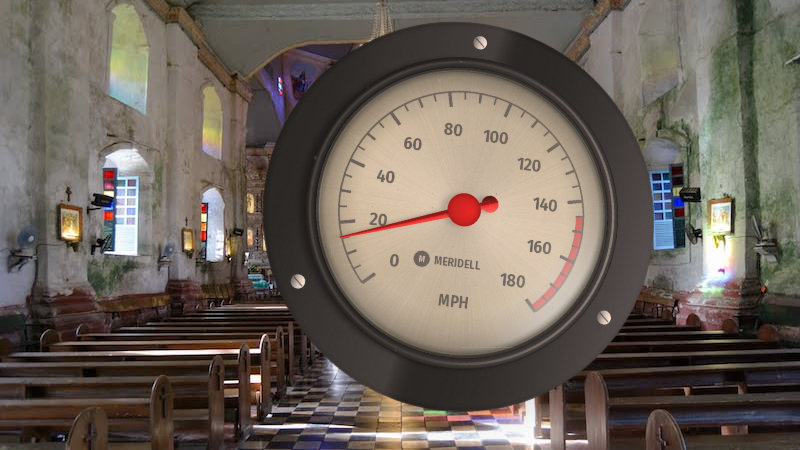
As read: 15 mph
